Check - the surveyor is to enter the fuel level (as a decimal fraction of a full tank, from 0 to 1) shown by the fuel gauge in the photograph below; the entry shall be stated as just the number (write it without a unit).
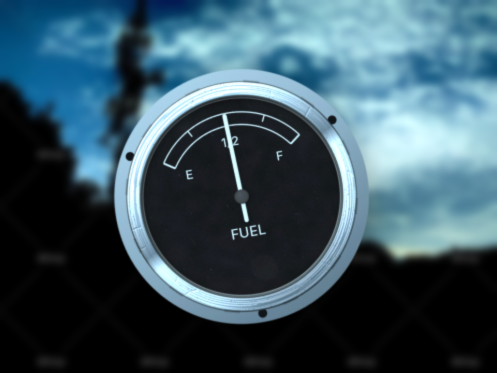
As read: 0.5
